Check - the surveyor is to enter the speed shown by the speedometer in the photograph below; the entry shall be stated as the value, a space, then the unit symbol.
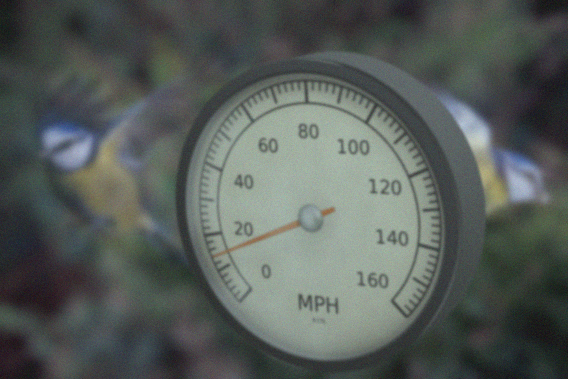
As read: 14 mph
